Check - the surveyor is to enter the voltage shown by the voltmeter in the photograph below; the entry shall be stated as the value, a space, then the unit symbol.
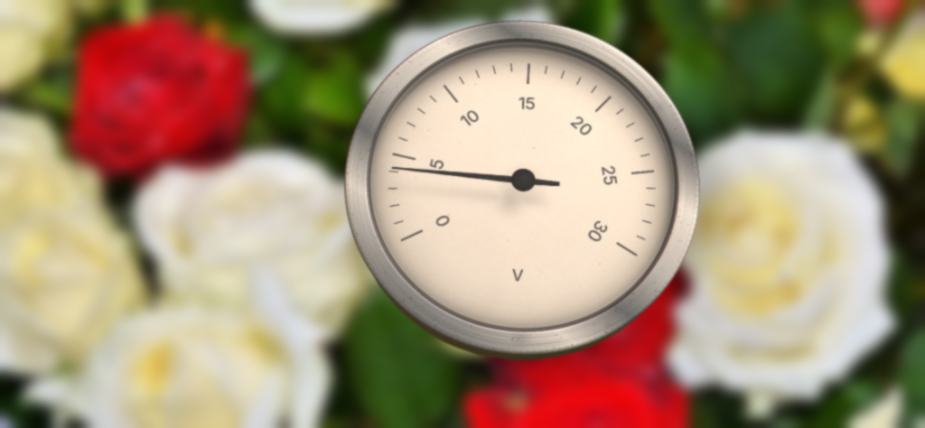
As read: 4 V
